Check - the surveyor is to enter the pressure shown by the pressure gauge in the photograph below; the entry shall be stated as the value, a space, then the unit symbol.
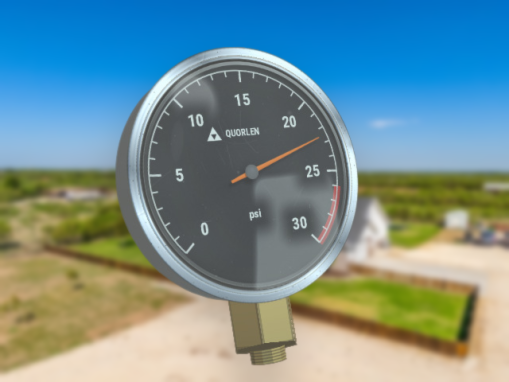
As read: 22.5 psi
